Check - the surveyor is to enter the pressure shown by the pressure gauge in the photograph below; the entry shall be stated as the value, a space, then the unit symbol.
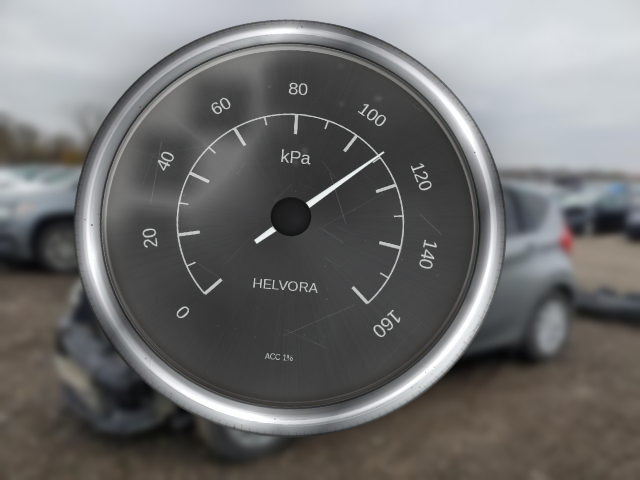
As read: 110 kPa
